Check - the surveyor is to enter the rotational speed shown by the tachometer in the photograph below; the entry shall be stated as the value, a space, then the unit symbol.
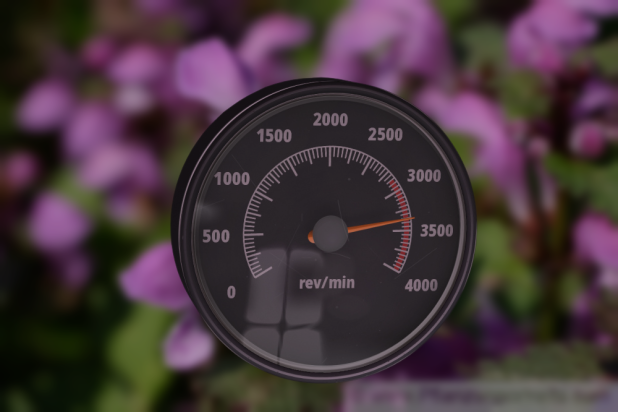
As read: 3350 rpm
